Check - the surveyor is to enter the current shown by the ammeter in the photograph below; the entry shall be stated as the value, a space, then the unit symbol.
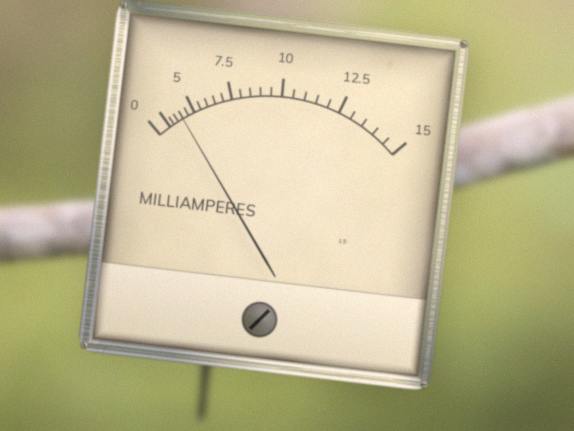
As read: 4 mA
